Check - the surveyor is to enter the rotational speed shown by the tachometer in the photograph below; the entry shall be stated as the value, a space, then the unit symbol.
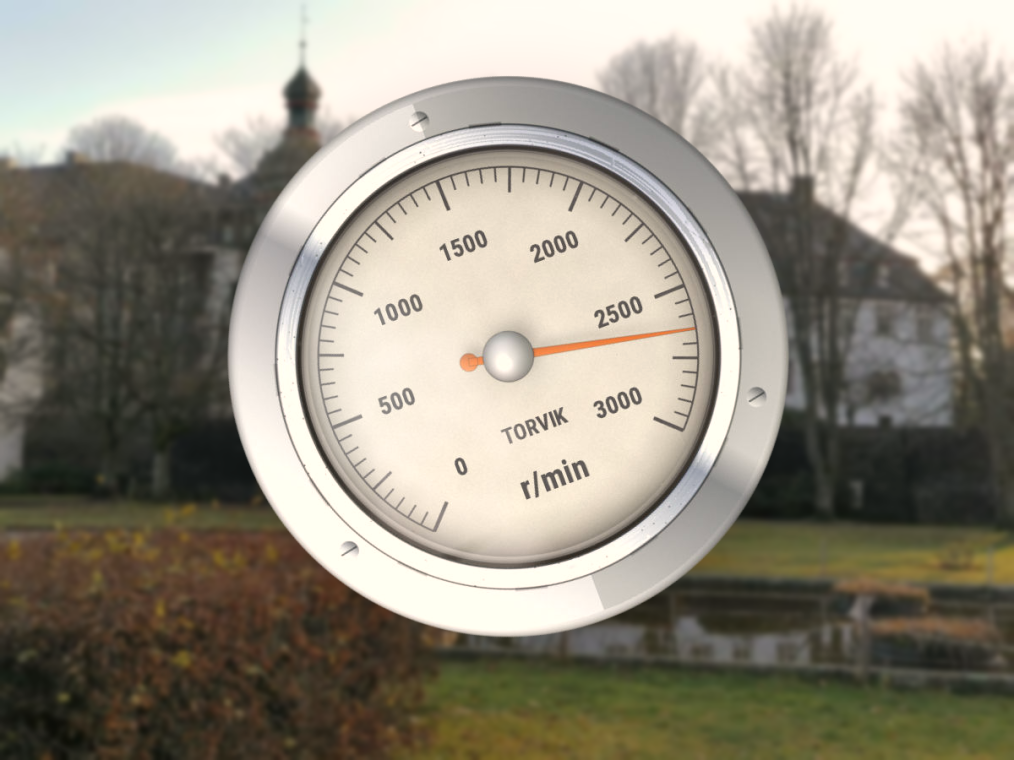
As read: 2650 rpm
